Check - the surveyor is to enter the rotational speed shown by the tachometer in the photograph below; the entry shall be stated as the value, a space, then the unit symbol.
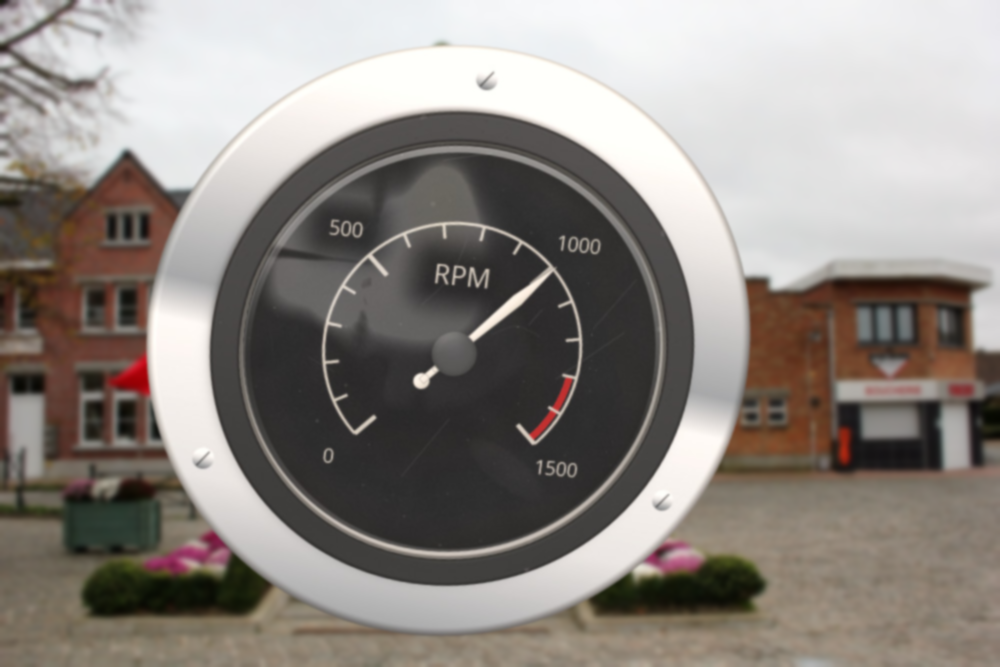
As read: 1000 rpm
